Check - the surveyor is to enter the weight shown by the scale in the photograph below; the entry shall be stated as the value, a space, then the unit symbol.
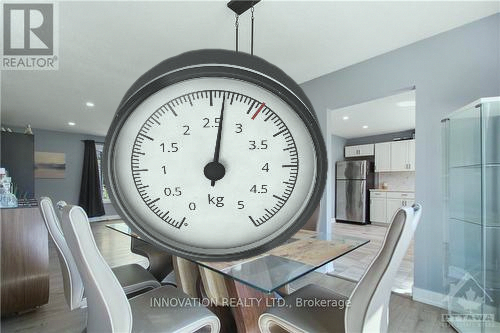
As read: 2.65 kg
